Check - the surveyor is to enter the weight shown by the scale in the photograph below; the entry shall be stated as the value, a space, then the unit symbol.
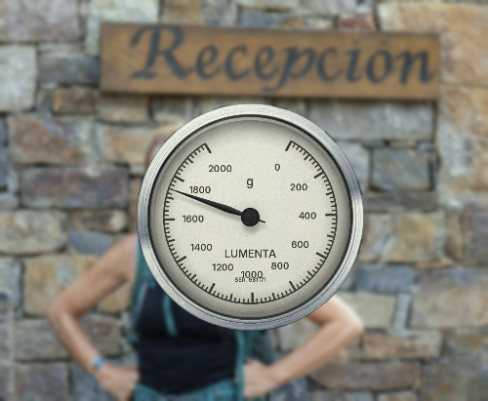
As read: 1740 g
